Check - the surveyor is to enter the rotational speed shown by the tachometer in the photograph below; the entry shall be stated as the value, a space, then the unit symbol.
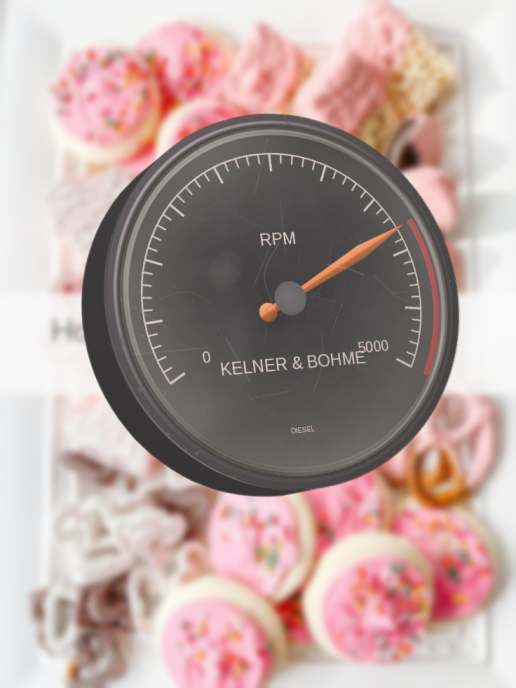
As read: 3800 rpm
